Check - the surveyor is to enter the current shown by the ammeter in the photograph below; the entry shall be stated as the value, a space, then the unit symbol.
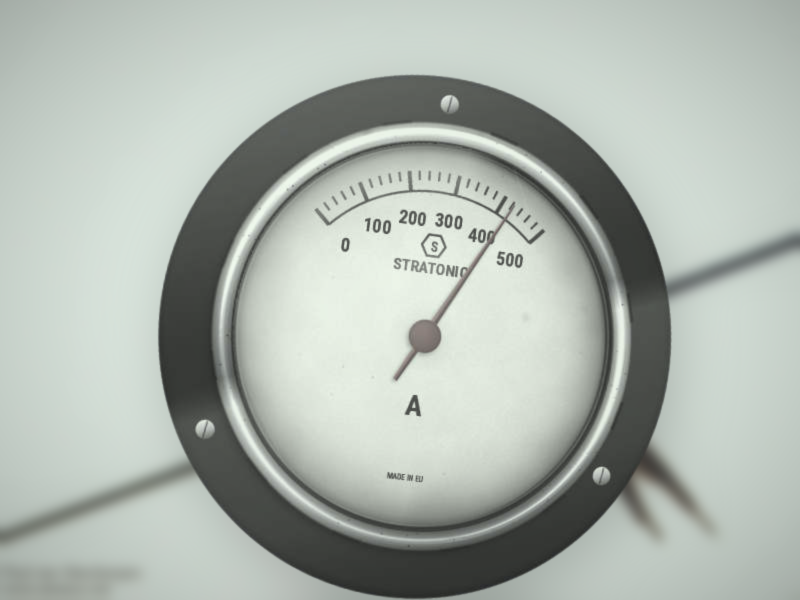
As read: 420 A
